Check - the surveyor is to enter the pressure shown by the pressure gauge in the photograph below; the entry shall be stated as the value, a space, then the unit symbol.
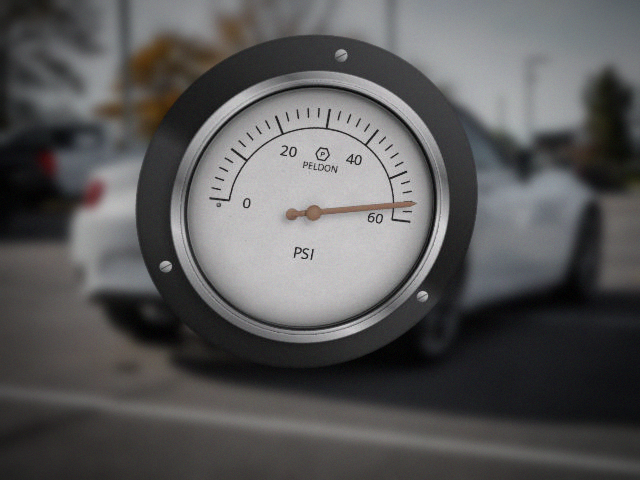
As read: 56 psi
